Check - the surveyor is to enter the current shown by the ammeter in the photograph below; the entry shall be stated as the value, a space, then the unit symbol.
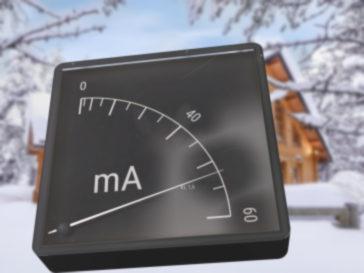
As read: 52.5 mA
